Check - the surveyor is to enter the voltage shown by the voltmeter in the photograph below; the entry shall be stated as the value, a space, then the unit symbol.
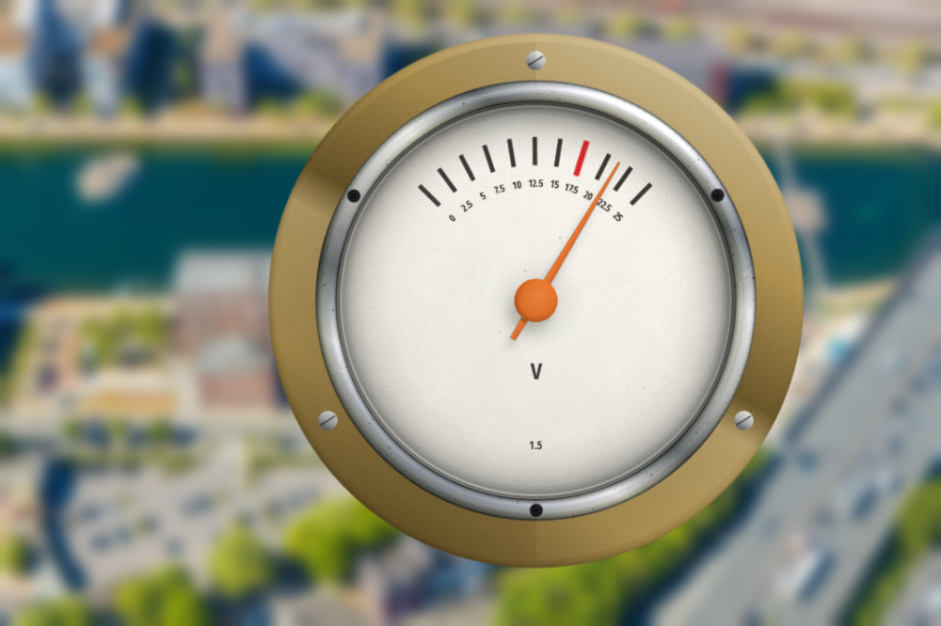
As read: 21.25 V
